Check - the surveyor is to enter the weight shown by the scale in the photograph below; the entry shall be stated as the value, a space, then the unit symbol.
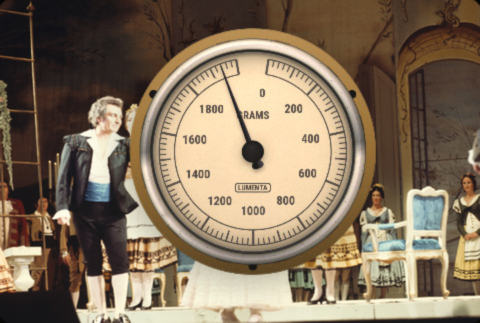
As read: 1940 g
